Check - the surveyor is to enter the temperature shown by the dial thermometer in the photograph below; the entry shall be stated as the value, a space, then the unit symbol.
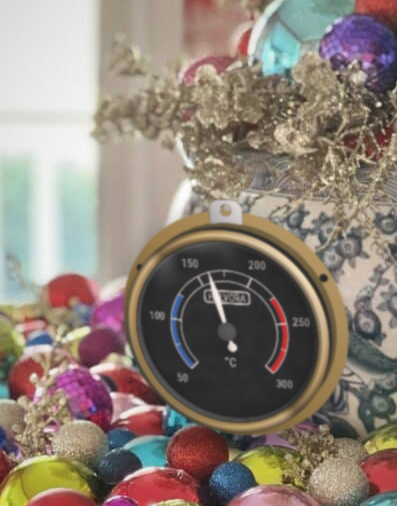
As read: 162.5 °C
